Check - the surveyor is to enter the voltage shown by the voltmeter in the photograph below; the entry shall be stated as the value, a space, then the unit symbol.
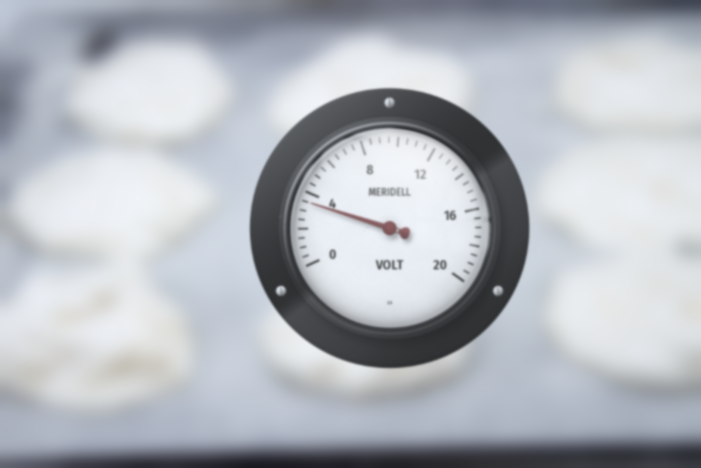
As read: 3.5 V
